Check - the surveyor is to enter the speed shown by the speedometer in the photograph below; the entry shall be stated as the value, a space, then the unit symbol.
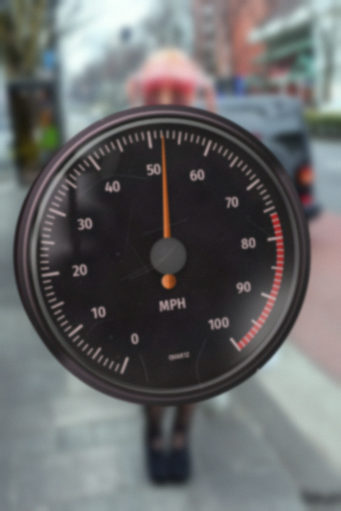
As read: 52 mph
